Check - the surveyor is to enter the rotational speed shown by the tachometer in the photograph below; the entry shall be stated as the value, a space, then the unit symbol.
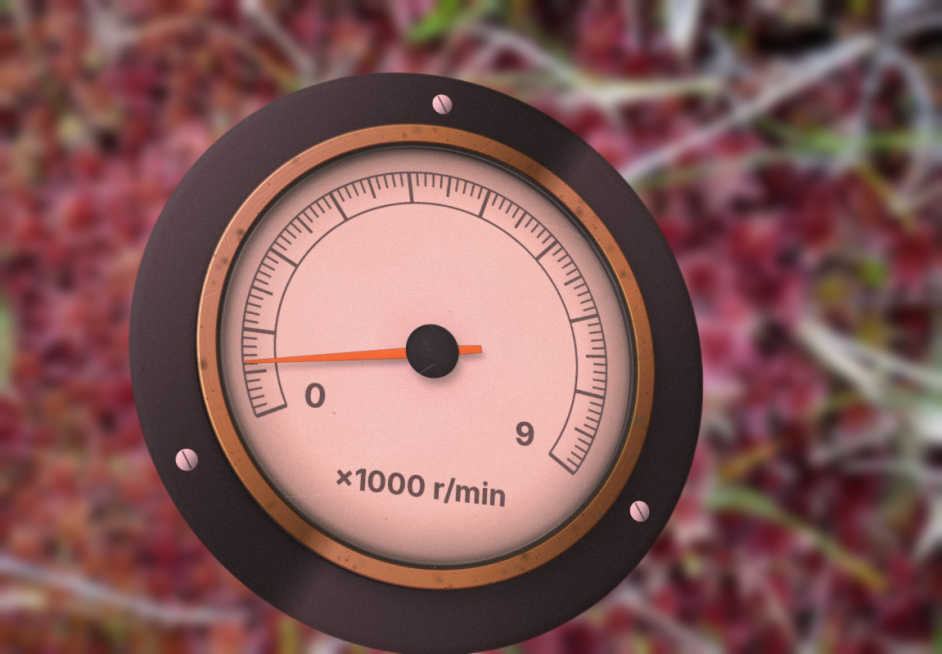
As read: 600 rpm
